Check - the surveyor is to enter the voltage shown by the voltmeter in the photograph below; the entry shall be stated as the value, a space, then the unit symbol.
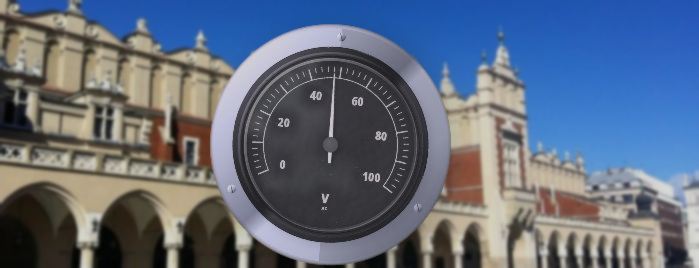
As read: 48 V
